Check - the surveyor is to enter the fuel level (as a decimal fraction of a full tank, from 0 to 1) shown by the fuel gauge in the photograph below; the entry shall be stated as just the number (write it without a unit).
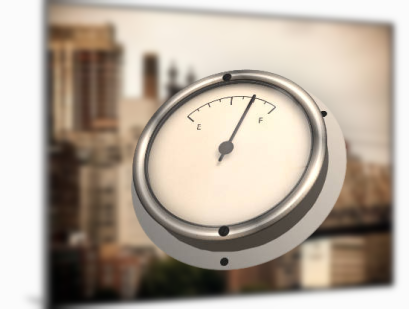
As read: 0.75
